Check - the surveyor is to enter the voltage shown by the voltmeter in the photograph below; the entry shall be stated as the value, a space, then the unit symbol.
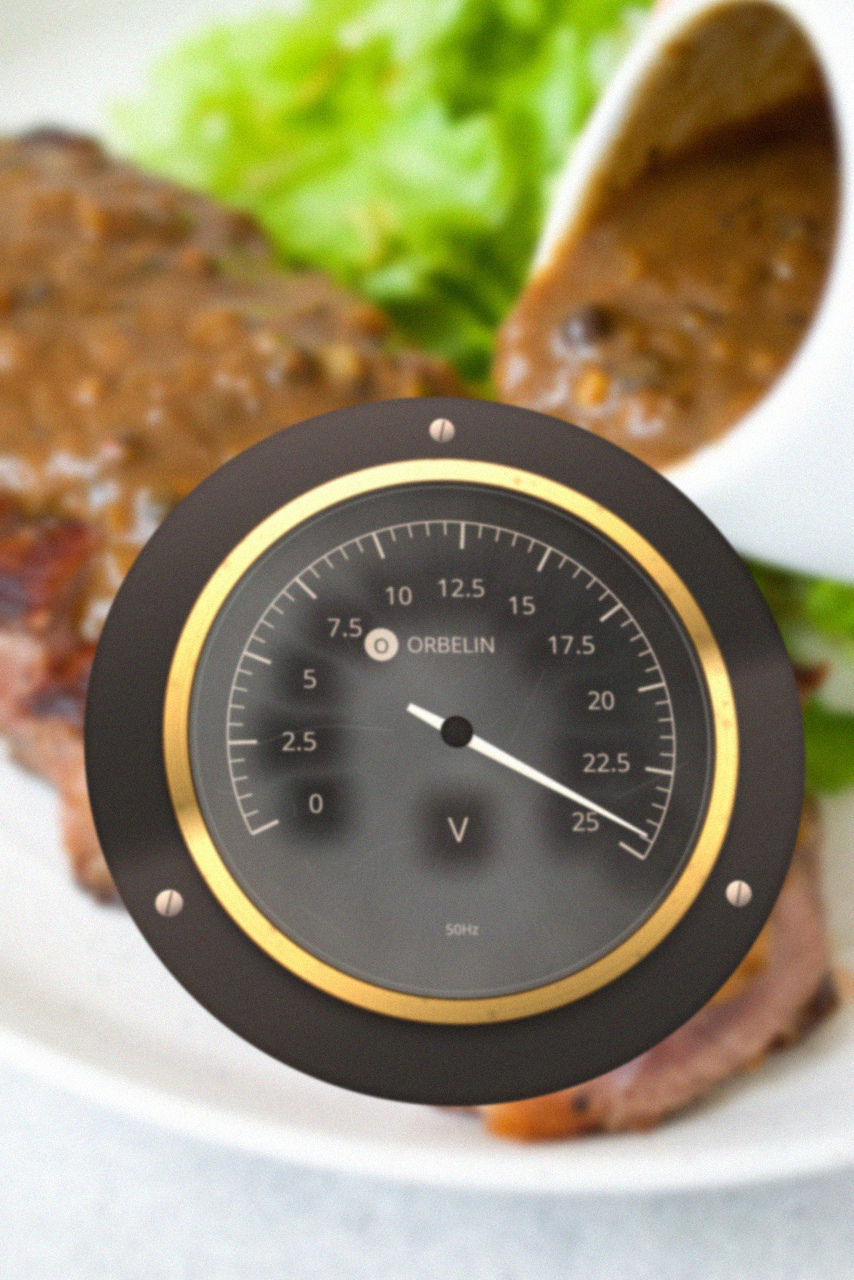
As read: 24.5 V
